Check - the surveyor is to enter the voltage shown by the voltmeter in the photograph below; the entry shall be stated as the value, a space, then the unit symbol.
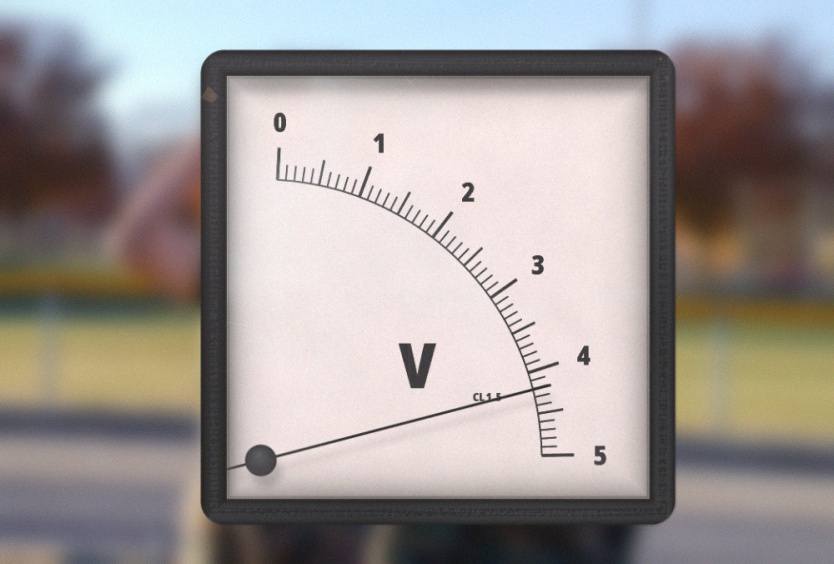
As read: 4.2 V
